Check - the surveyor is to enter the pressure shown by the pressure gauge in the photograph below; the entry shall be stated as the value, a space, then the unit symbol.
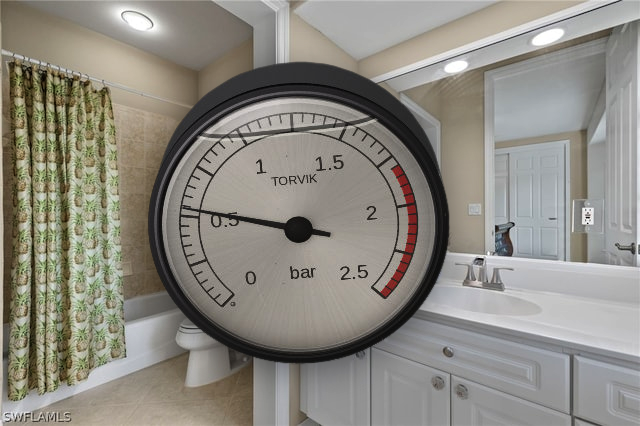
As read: 0.55 bar
